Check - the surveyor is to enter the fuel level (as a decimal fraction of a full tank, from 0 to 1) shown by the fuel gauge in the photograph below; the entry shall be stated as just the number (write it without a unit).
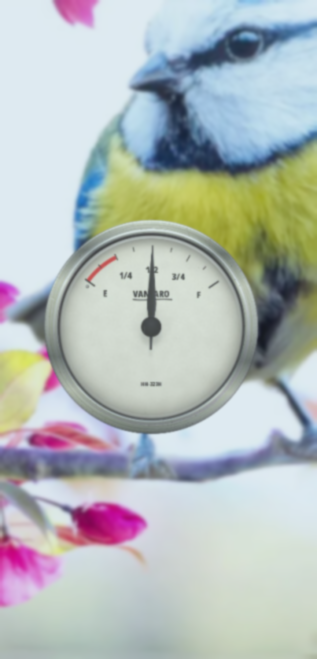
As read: 0.5
